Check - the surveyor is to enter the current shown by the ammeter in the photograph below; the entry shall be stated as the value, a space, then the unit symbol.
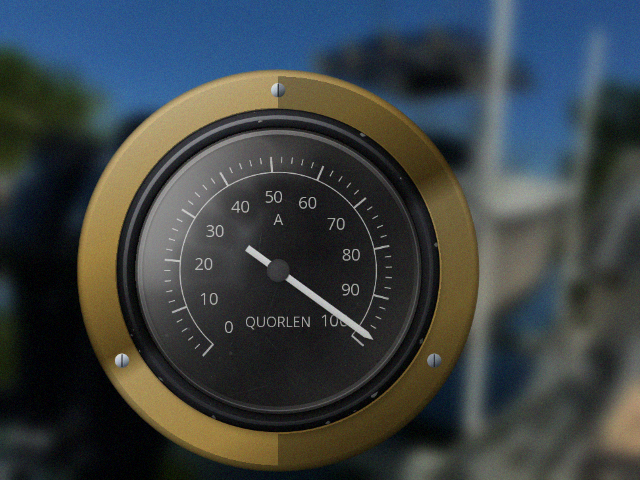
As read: 98 A
